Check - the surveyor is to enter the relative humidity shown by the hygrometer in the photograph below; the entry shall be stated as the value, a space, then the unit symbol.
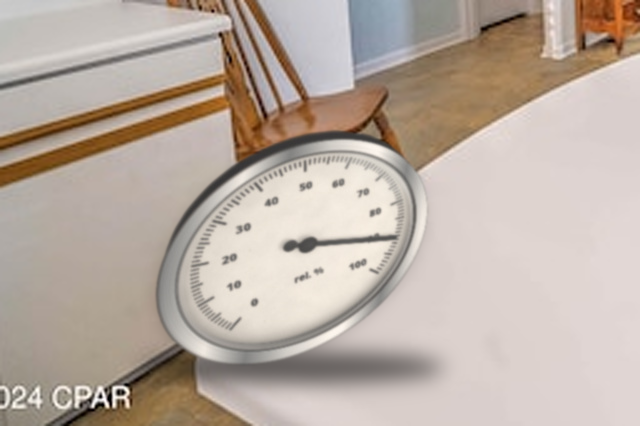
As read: 90 %
